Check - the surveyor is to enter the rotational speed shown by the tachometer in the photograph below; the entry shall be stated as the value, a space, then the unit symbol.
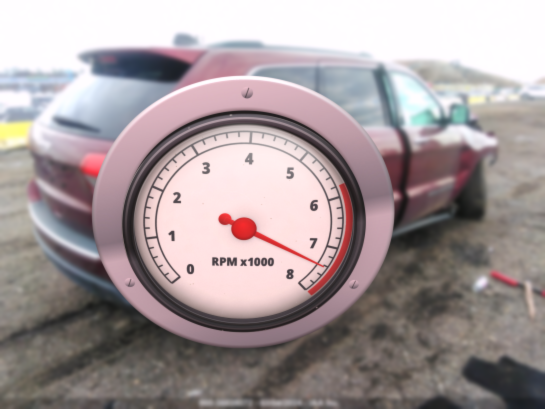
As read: 7400 rpm
